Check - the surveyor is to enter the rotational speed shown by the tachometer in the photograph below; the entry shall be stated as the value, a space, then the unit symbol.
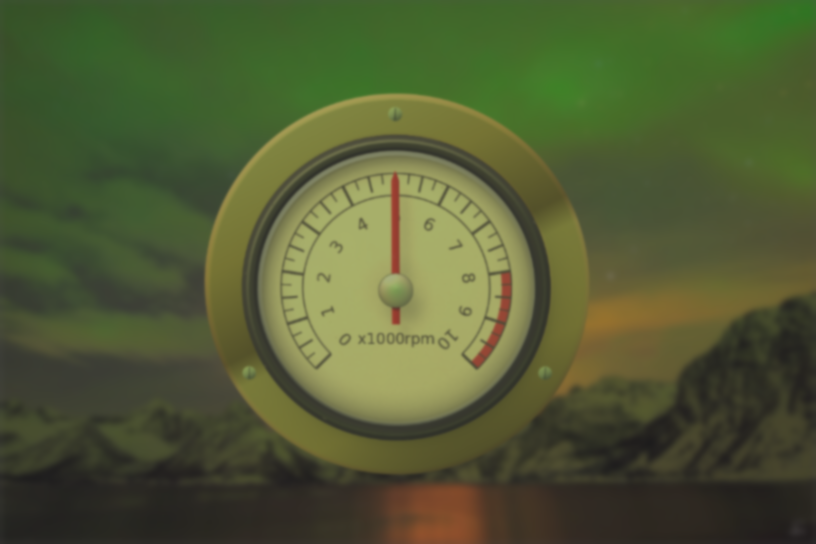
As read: 5000 rpm
